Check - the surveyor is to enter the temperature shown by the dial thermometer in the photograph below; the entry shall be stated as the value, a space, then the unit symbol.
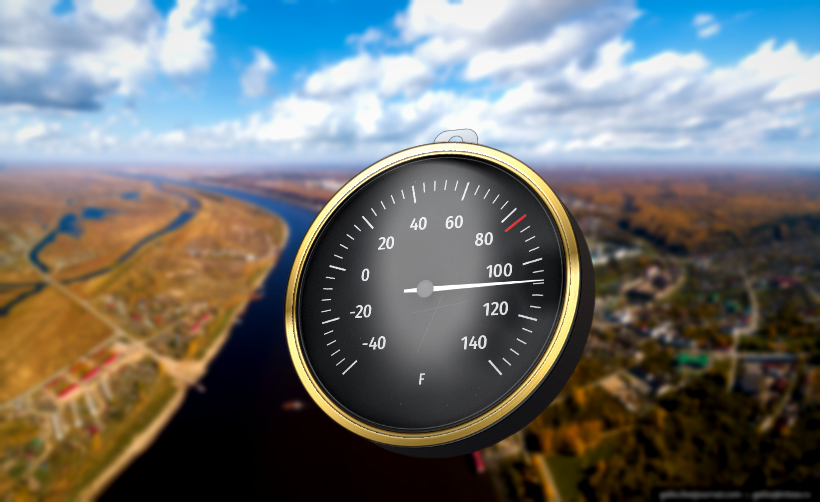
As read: 108 °F
